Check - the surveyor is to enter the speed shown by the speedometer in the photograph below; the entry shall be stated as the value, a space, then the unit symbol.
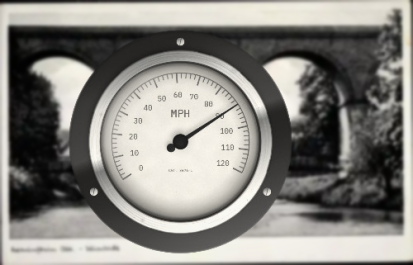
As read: 90 mph
